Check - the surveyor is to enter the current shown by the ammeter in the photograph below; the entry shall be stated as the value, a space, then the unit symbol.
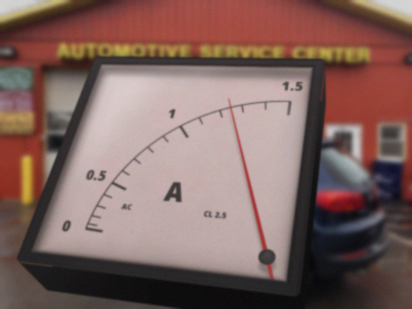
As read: 1.25 A
